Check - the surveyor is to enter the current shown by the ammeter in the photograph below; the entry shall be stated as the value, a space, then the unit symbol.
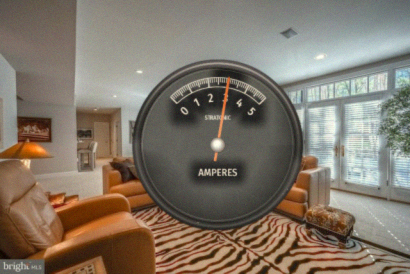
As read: 3 A
